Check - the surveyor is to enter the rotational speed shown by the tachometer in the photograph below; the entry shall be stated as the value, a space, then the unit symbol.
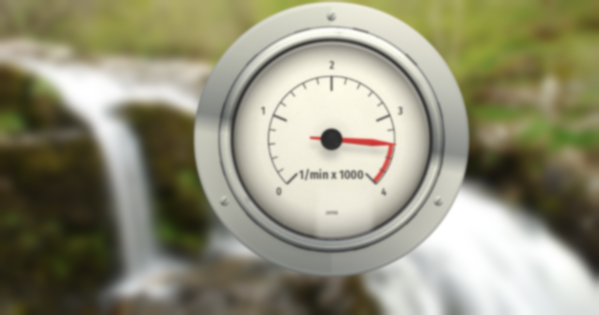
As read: 3400 rpm
